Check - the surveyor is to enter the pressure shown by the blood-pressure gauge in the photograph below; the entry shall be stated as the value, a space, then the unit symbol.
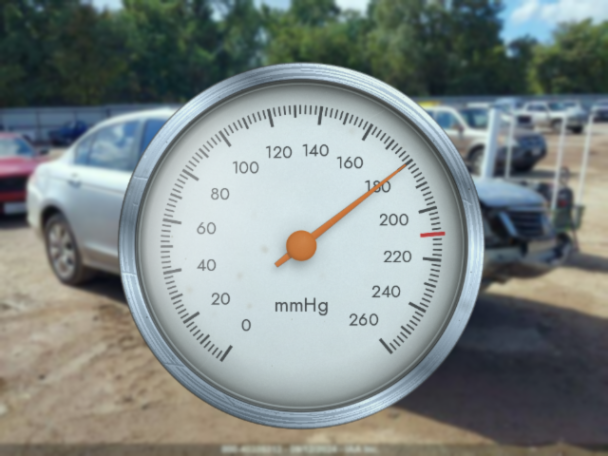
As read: 180 mmHg
